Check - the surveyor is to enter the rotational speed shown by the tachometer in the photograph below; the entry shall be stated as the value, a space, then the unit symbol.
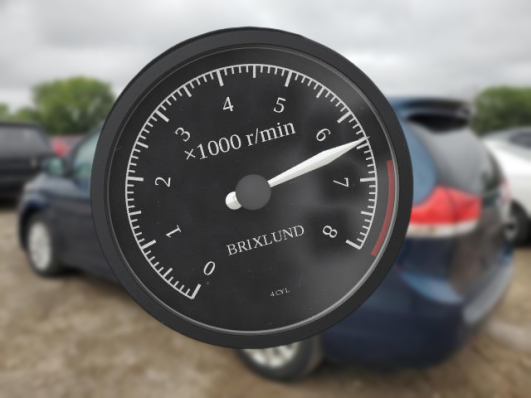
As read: 6400 rpm
